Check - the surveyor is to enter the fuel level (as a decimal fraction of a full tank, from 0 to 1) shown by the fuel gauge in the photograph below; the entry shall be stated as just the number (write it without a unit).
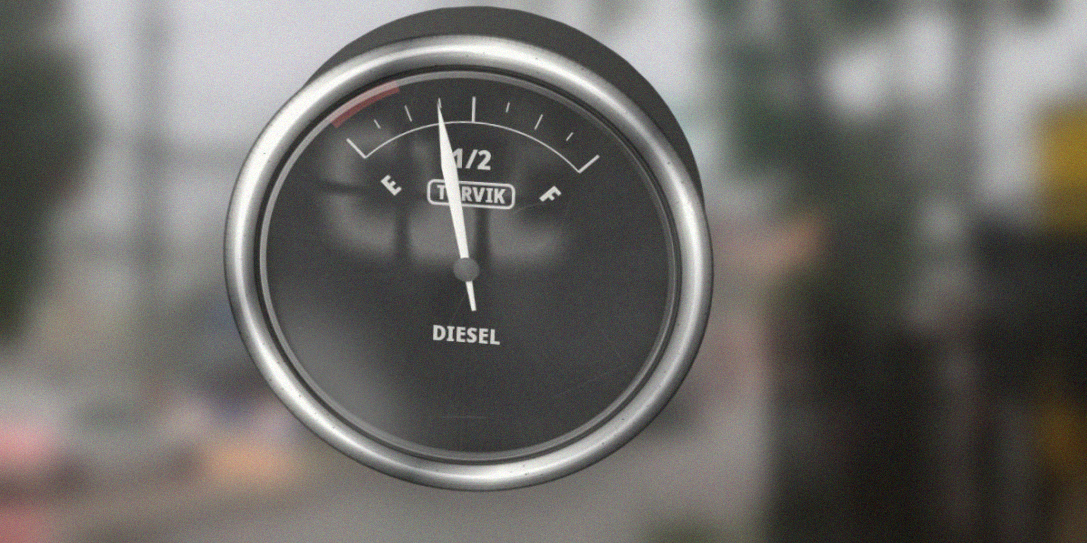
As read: 0.375
